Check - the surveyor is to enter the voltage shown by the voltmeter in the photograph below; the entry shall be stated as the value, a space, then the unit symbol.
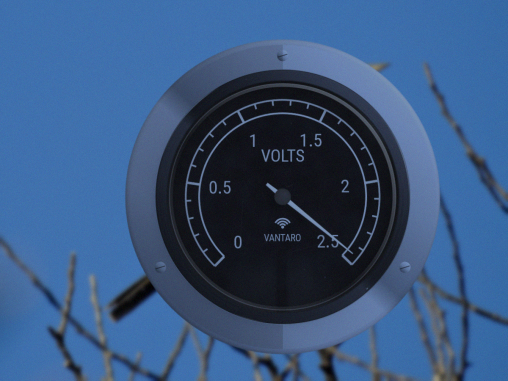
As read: 2.45 V
